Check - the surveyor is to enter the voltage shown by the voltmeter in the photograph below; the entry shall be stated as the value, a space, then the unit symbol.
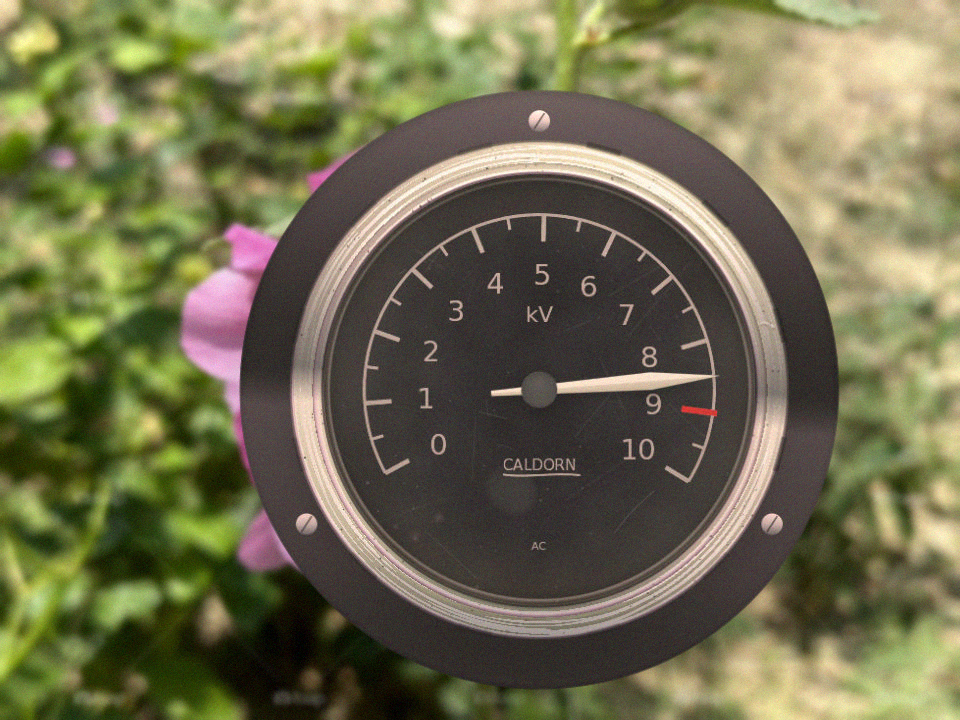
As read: 8.5 kV
